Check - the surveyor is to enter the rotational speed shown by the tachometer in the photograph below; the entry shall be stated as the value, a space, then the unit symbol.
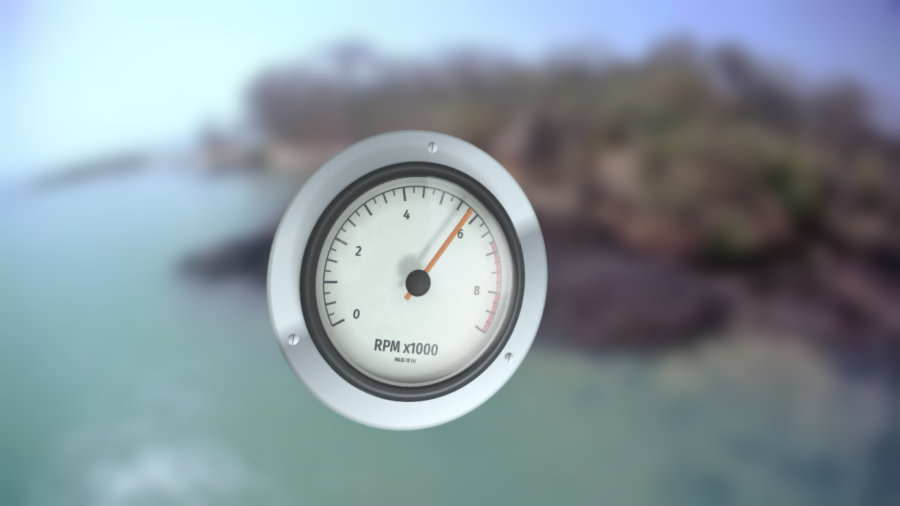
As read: 5750 rpm
